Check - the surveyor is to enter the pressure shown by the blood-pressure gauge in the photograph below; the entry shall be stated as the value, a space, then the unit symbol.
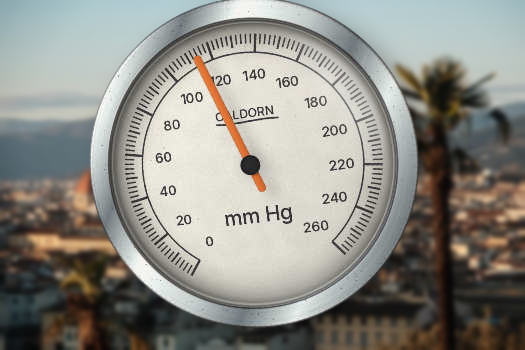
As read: 114 mmHg
